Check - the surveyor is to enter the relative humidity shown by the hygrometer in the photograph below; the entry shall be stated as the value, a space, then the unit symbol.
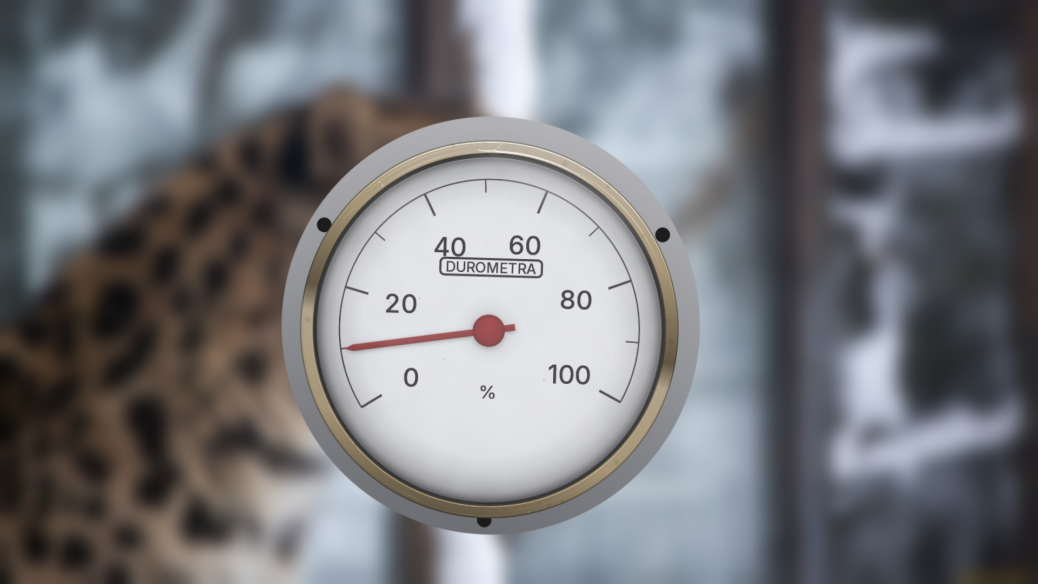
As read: 10 %
